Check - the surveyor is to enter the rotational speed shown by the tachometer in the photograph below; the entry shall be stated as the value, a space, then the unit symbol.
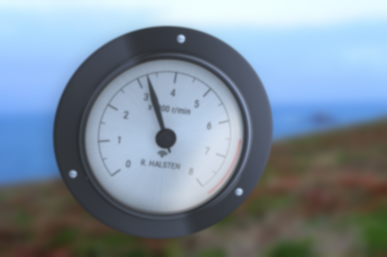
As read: 3250 rpm
